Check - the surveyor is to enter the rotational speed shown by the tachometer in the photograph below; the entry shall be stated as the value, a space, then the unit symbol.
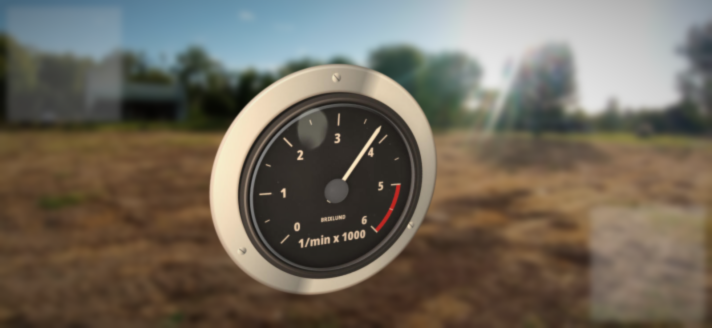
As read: 3750 rpm
